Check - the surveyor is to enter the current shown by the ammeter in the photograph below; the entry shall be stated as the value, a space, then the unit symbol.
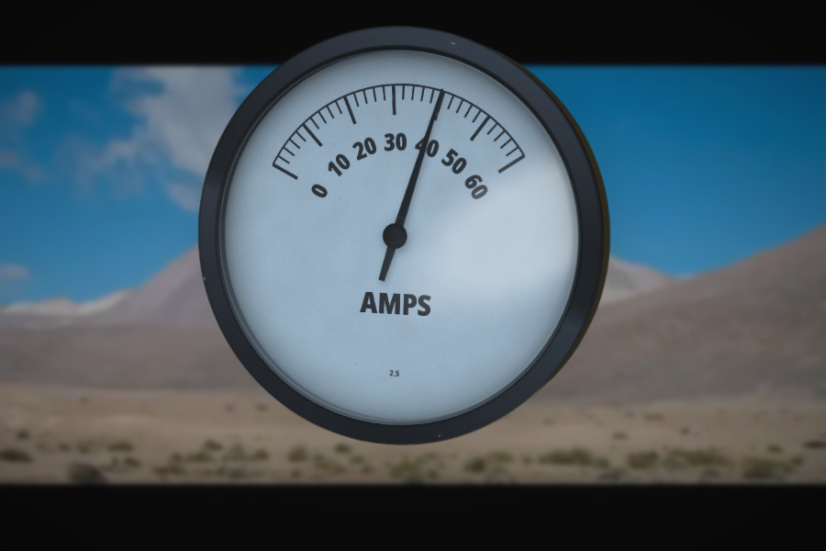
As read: 40 A
